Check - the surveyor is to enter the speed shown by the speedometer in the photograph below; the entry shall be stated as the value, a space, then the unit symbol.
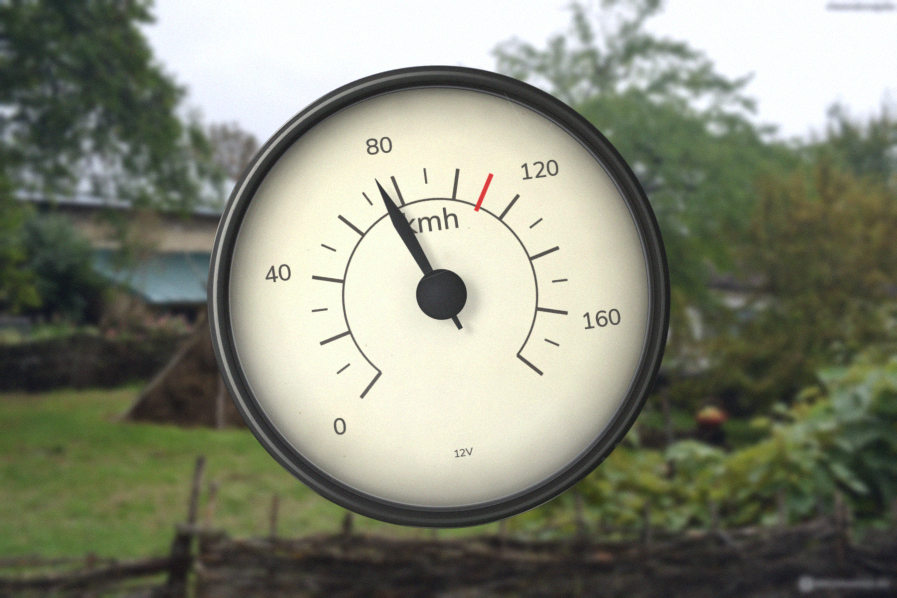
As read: 75 km/h
